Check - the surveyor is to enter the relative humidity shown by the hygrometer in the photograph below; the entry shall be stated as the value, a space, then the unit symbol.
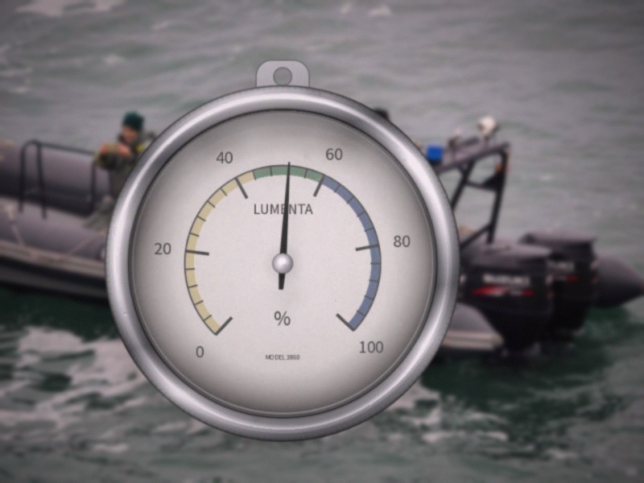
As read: 52 %
